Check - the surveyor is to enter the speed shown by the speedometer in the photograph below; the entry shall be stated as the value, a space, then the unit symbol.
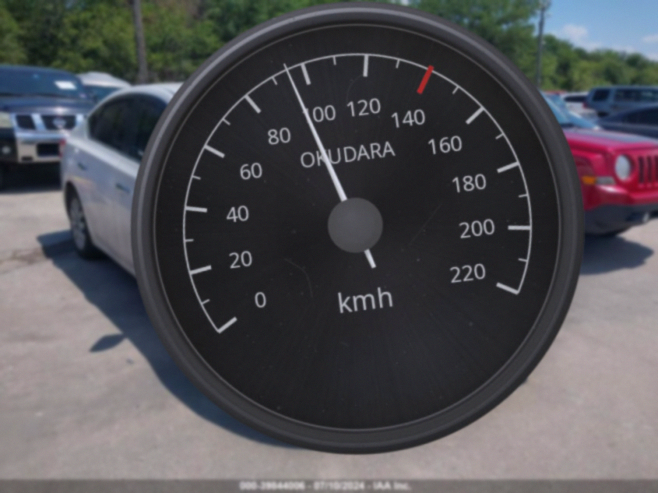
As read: 95 km/h
